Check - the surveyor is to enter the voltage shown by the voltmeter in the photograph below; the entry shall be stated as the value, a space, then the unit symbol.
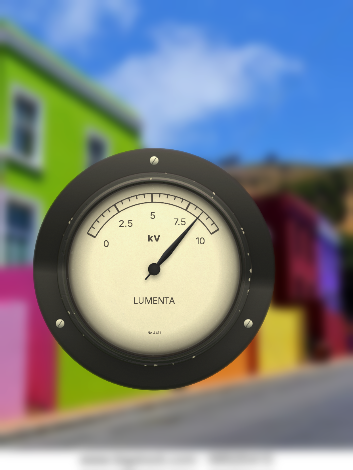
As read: 8.5 kV
